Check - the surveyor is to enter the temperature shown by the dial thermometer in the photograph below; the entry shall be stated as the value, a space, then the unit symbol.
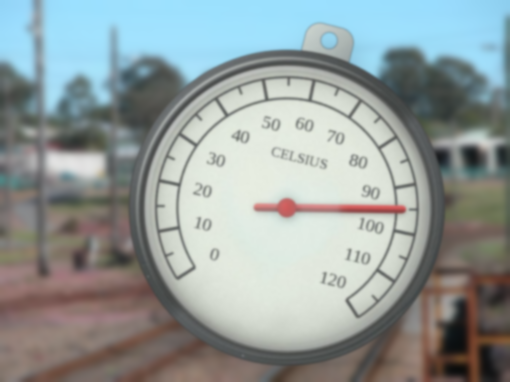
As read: 95 °C
